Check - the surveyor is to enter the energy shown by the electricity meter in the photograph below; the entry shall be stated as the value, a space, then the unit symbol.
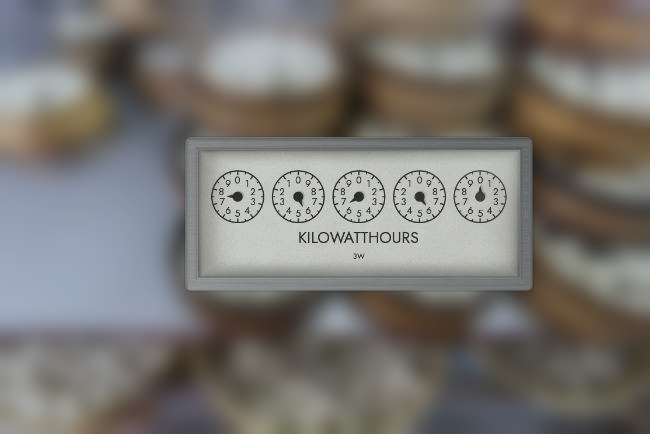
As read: 75660 kWh
